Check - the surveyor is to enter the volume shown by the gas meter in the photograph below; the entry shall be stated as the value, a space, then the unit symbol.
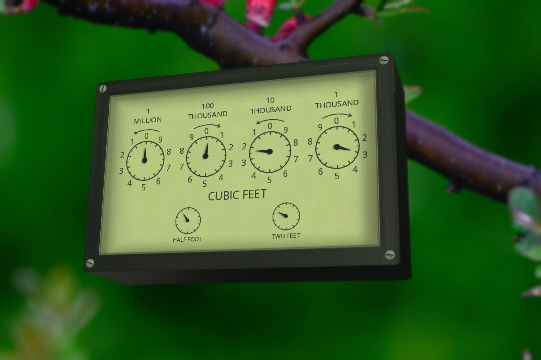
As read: 2300 ft³
